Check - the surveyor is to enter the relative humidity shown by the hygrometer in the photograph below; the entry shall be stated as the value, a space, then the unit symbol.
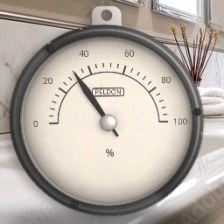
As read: 32 %
